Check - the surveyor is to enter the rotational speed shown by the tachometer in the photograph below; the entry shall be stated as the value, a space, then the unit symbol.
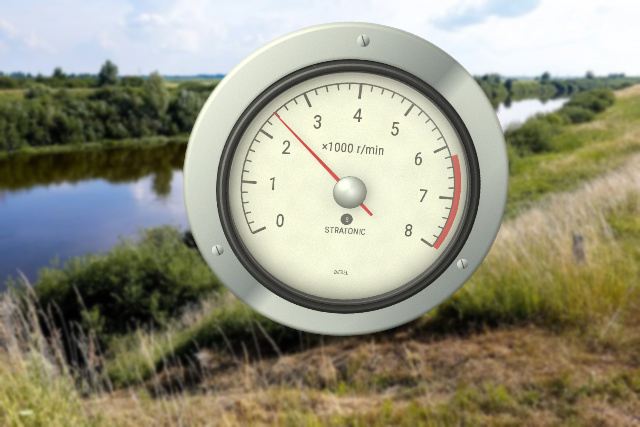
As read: 2400 rpm
